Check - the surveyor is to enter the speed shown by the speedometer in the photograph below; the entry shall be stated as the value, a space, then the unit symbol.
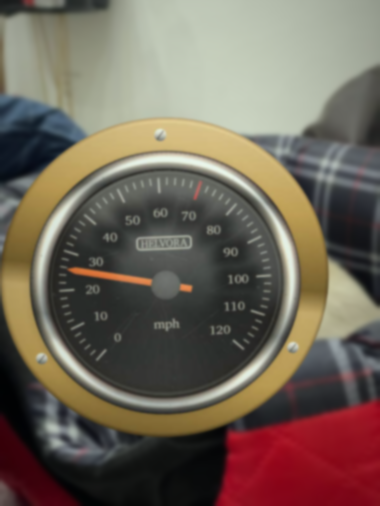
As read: 26 mph
